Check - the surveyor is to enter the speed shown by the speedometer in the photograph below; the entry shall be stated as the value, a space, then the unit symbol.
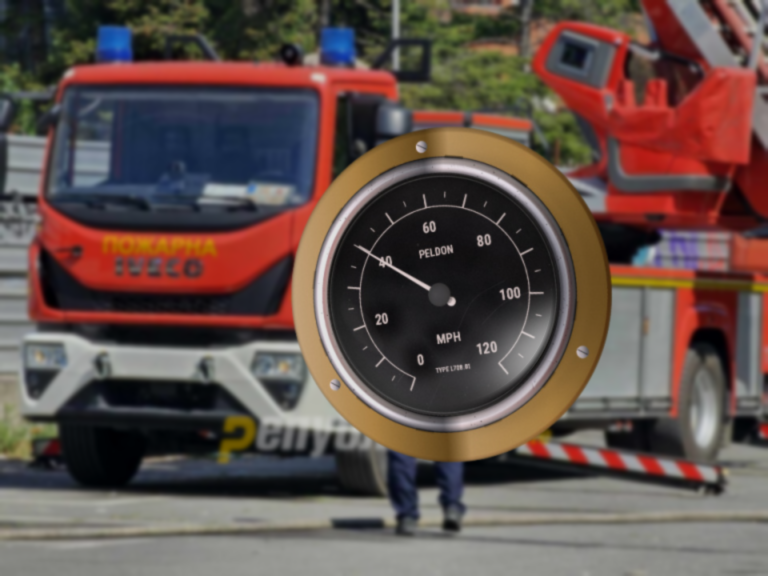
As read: 40 mph
